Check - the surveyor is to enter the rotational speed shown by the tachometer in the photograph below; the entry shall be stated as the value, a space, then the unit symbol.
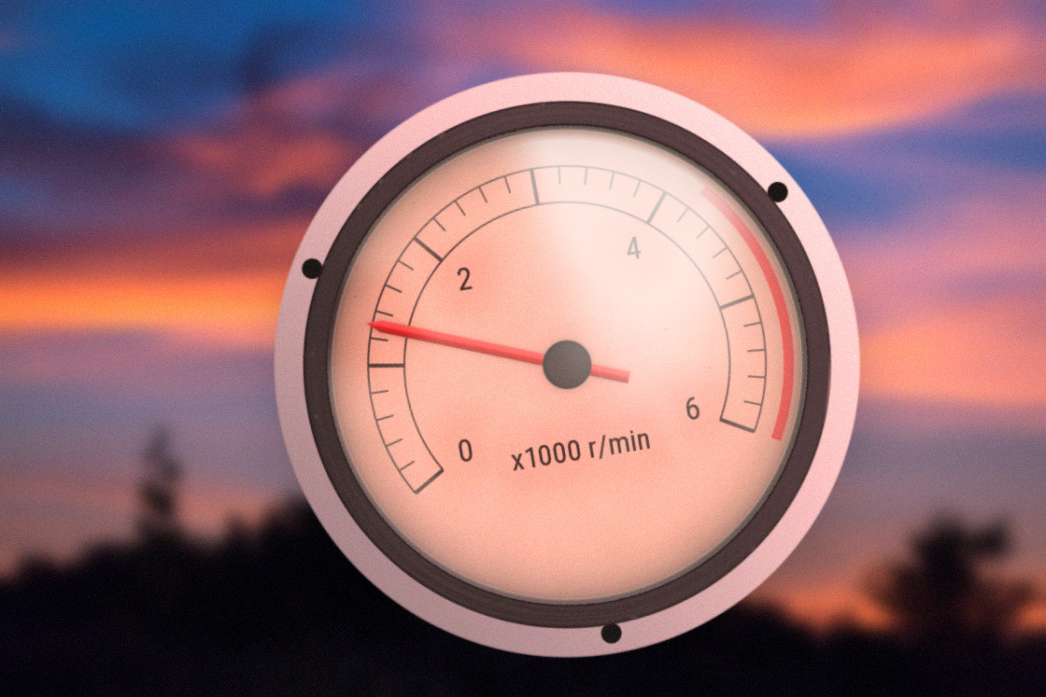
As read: 1300 rpm
